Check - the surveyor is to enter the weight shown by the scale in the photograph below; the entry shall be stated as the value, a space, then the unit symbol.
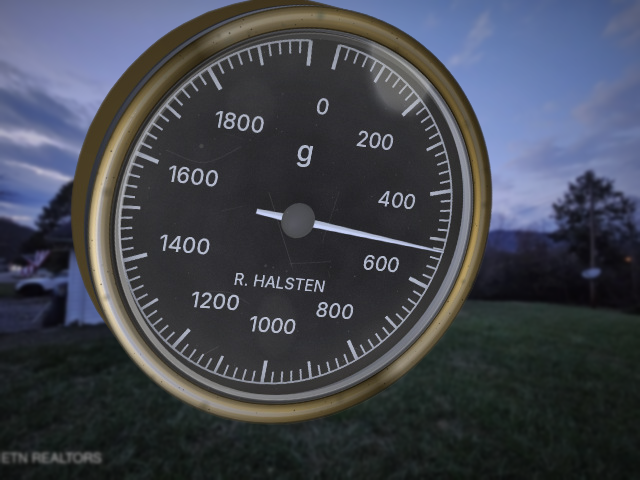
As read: 520 g
